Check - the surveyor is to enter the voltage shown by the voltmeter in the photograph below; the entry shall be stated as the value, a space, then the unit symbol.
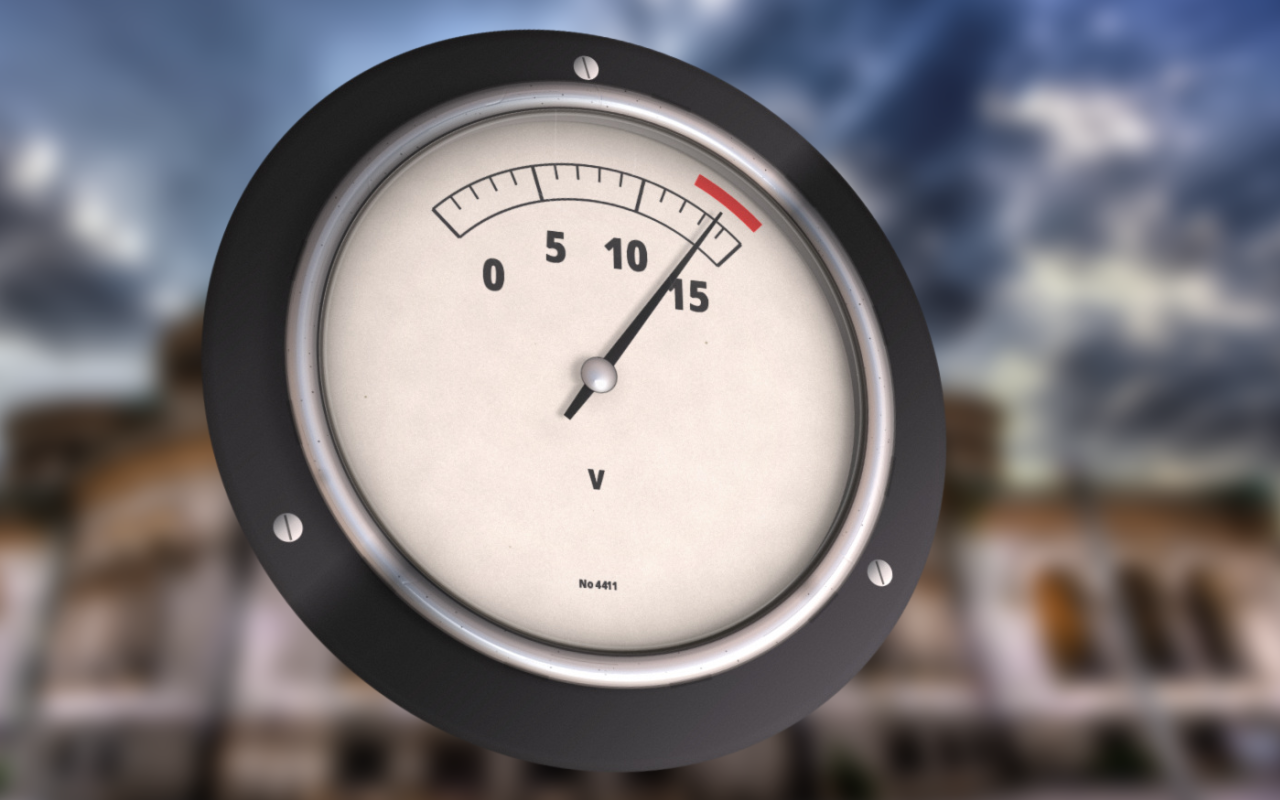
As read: 13.5 V
